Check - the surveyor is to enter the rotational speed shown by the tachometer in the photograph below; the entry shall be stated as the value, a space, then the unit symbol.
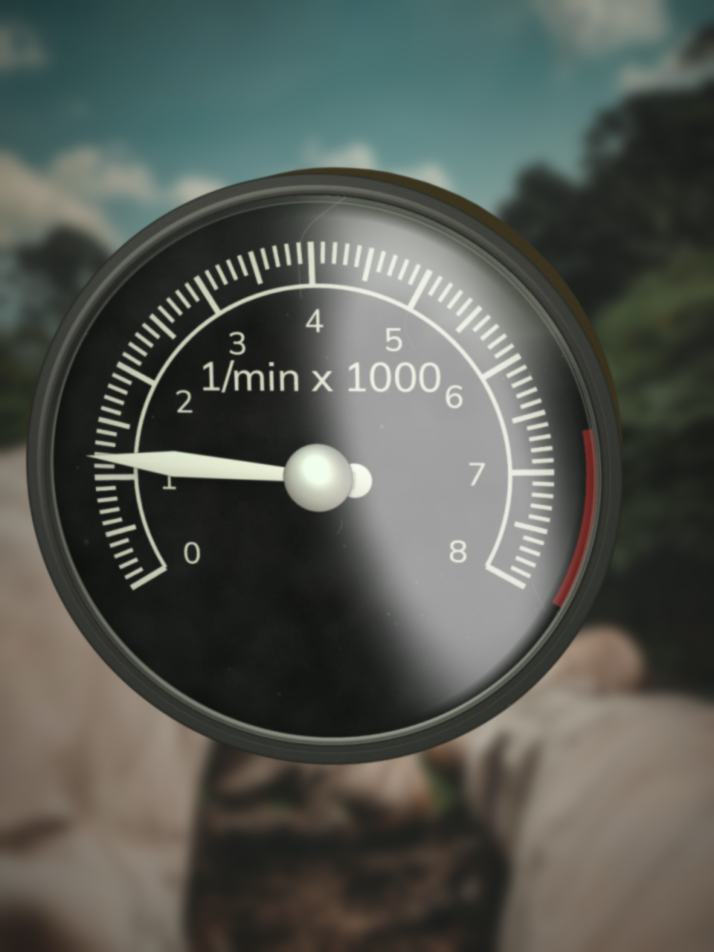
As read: 1200 rpm
